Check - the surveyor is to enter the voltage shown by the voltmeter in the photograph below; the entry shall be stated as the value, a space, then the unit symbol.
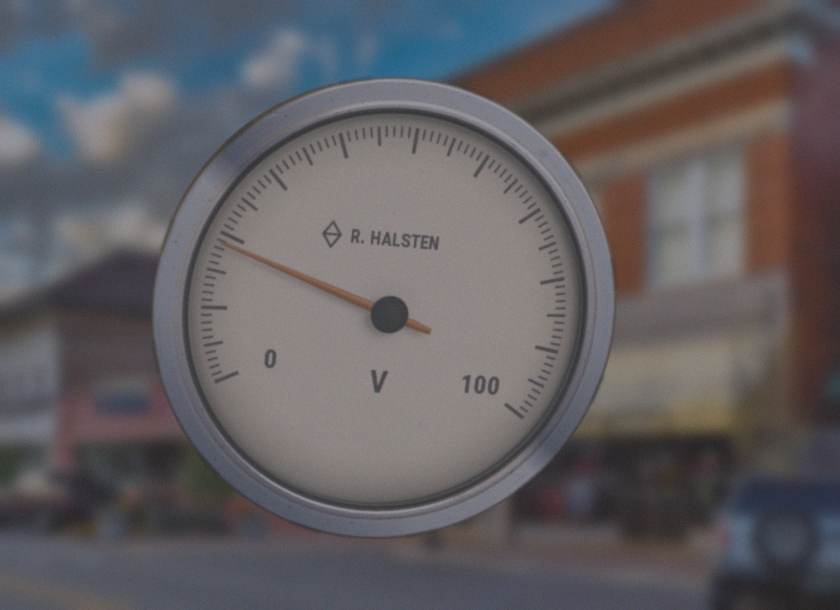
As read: 19 V
